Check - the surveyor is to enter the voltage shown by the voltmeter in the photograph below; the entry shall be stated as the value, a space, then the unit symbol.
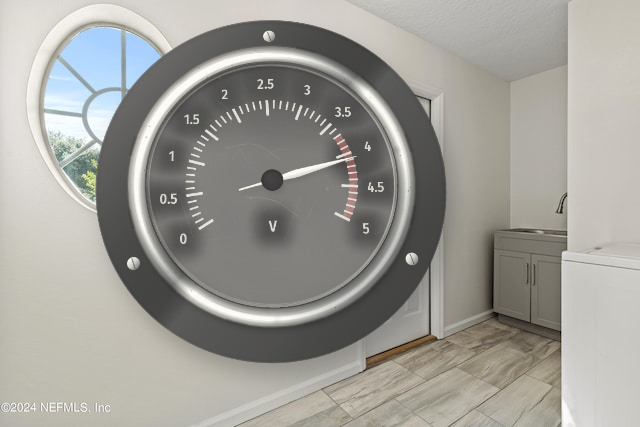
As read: 4.1 V
